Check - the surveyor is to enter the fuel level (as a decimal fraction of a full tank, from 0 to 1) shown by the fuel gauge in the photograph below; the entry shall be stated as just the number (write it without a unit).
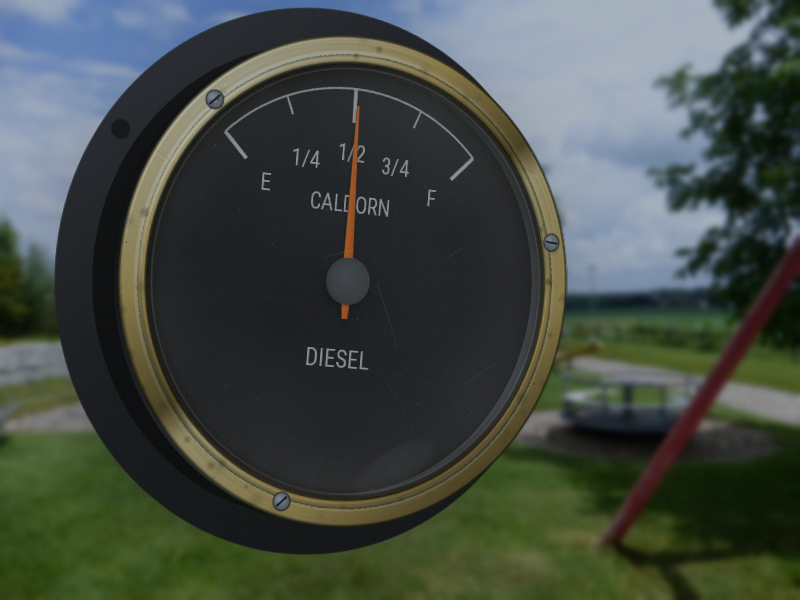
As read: 0.5
